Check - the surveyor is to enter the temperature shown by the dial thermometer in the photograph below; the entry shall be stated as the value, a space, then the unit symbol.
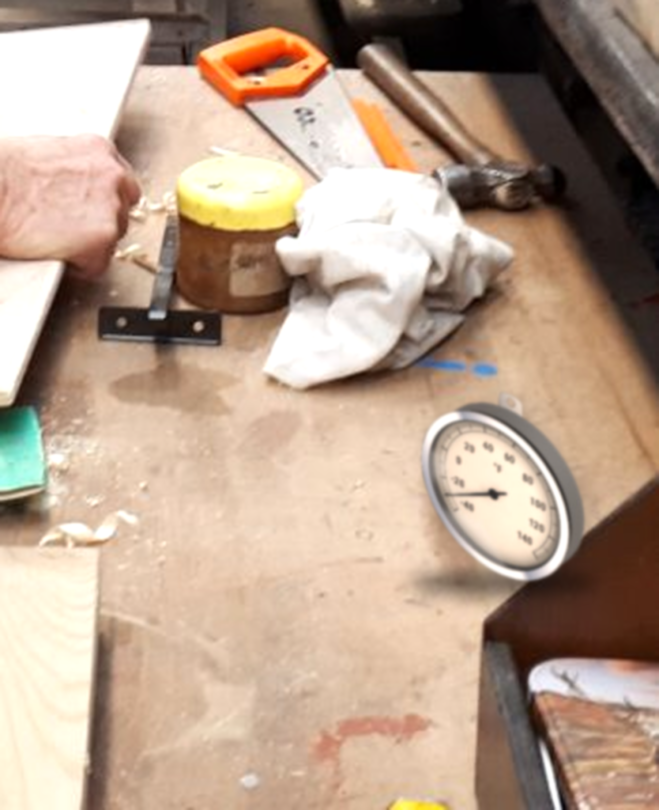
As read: -30 °F
